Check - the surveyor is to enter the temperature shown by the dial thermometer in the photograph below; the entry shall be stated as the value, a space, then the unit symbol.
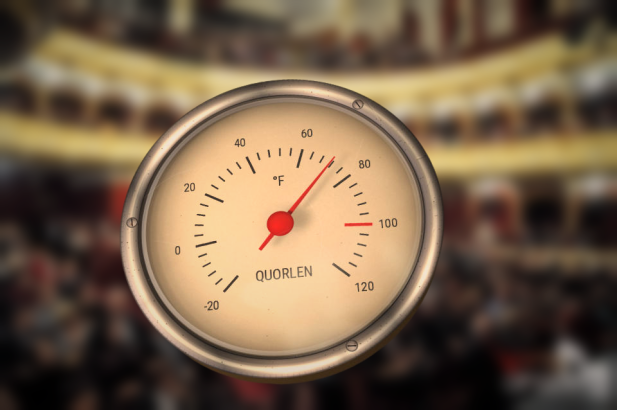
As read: 72 °F
